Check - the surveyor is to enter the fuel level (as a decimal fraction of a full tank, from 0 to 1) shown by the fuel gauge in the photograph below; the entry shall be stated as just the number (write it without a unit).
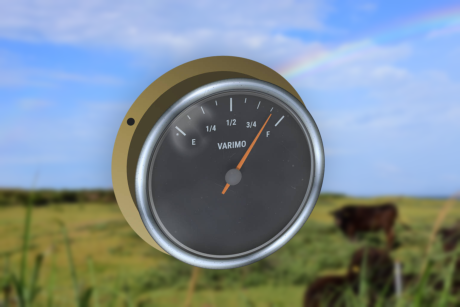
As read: 0.875
